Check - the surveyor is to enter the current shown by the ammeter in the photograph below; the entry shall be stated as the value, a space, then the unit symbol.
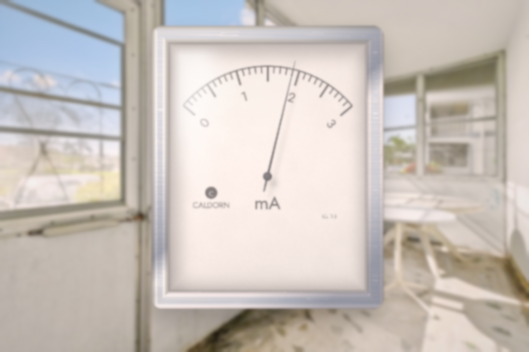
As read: 1.9 mA
